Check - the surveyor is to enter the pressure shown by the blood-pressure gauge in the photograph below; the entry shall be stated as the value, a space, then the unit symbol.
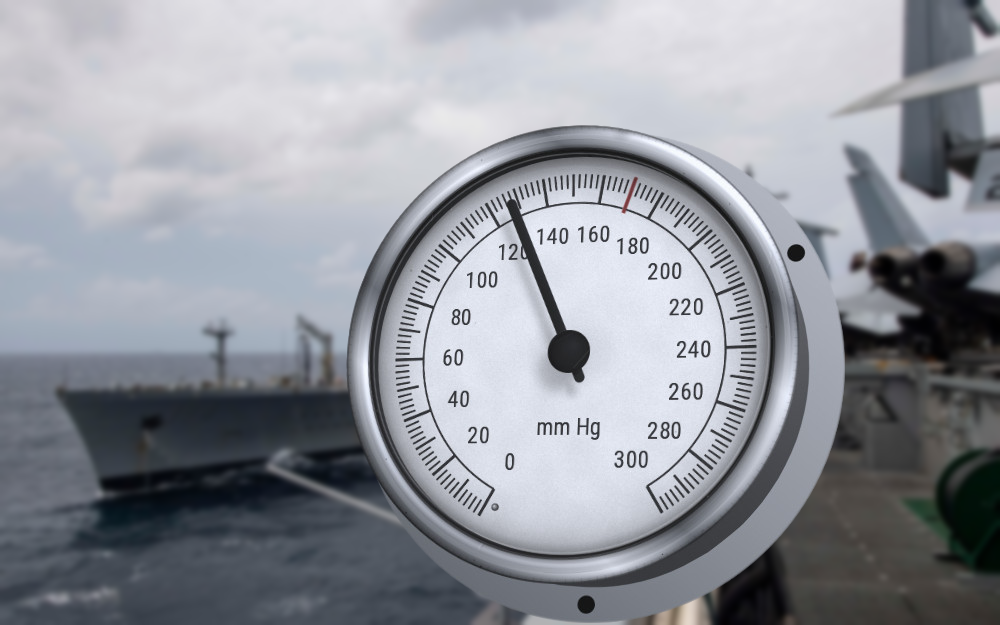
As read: 128 mmHg
